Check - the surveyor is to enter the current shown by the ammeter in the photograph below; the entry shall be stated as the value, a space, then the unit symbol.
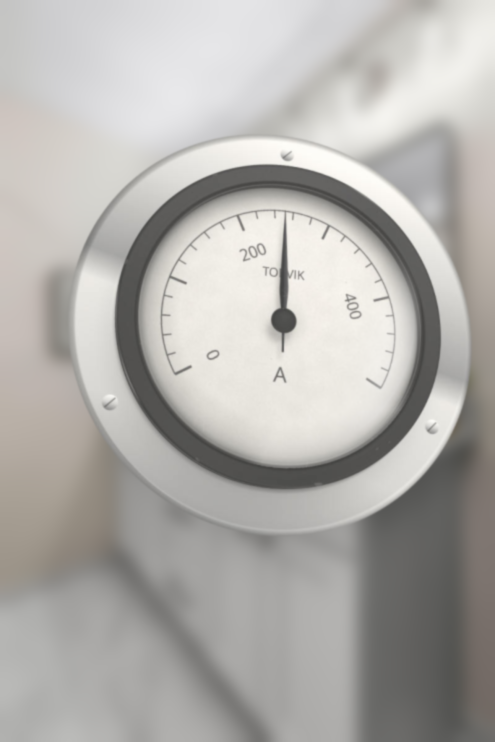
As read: 250 A
